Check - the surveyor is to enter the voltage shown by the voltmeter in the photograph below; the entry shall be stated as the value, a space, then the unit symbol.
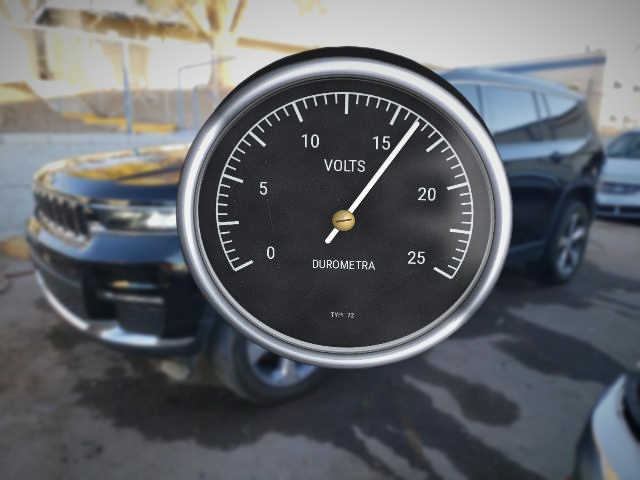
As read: 16 V
